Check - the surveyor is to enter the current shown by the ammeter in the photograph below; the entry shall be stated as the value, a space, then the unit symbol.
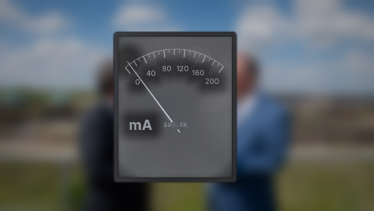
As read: 10 mA
